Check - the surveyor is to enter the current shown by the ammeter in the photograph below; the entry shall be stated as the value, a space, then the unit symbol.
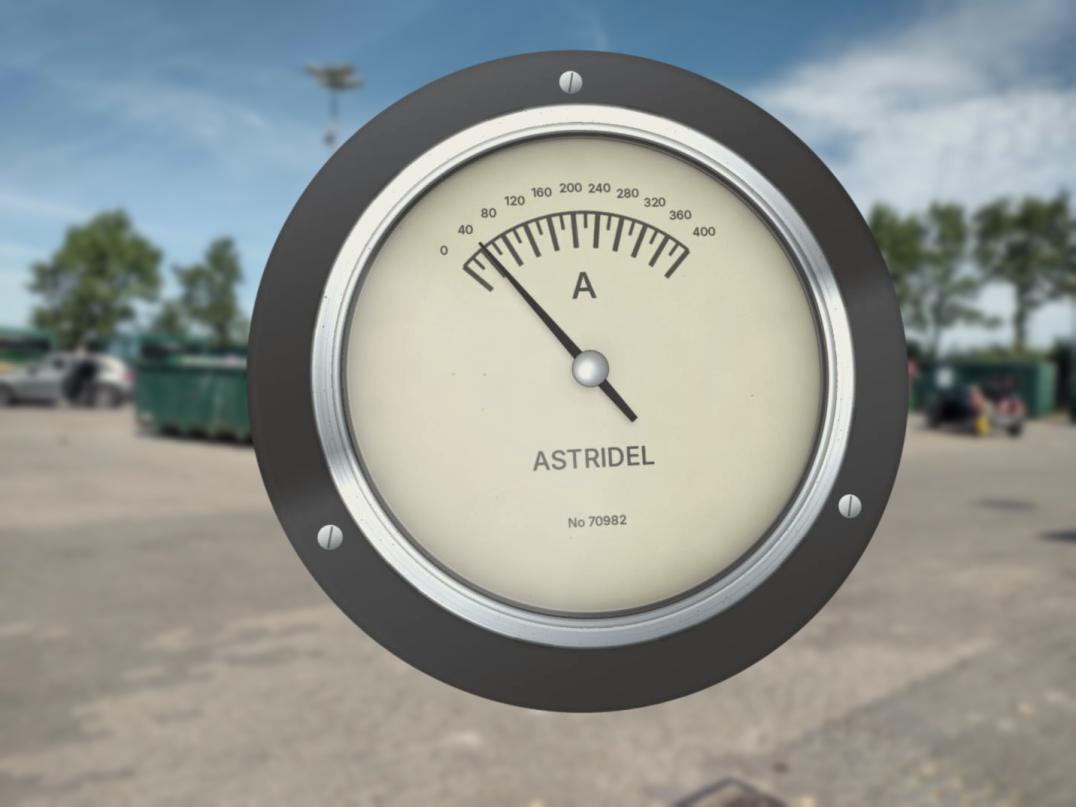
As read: 40 A
